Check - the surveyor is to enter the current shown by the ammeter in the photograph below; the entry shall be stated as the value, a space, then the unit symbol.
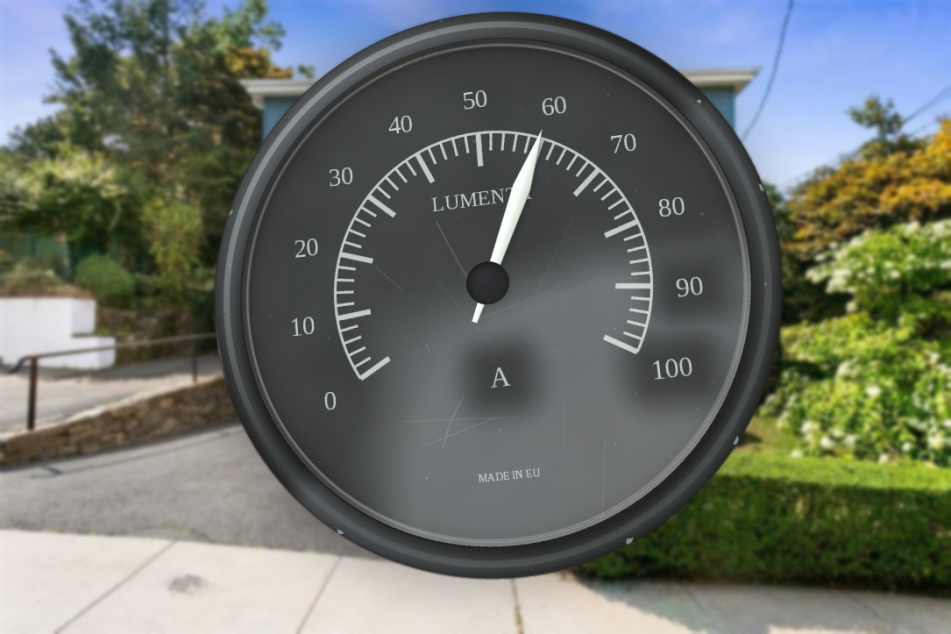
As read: 60 A
